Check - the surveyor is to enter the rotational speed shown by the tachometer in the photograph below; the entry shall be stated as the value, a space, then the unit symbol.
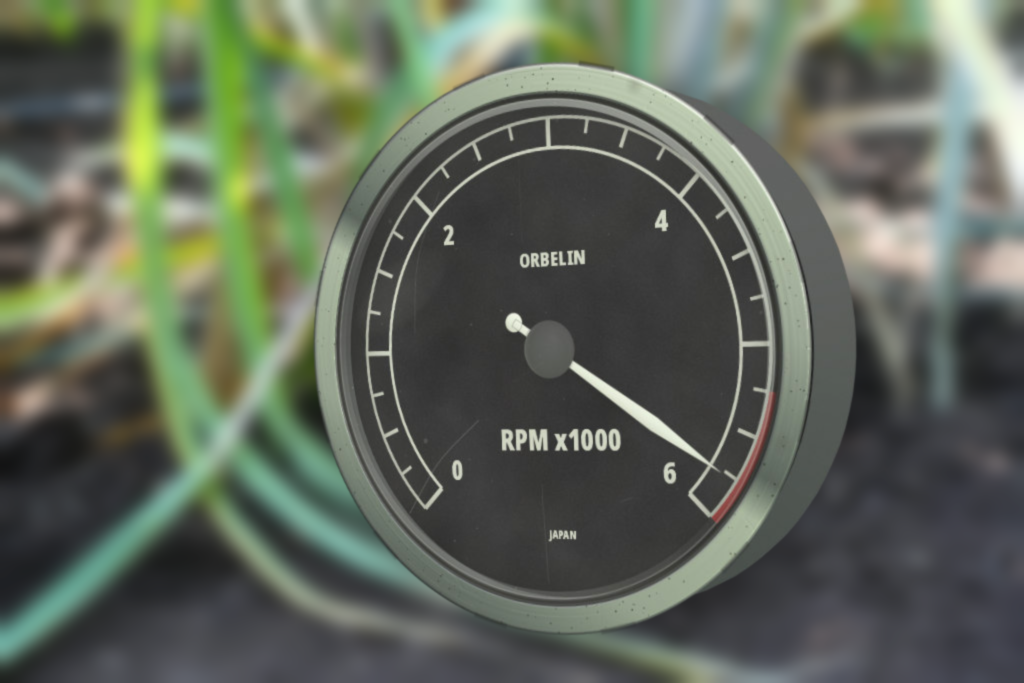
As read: 5750 rpm
